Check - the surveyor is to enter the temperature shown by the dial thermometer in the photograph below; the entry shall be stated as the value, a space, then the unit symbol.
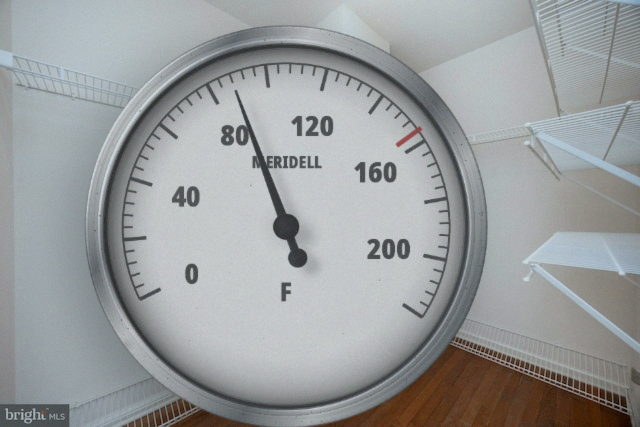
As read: 88 °F
